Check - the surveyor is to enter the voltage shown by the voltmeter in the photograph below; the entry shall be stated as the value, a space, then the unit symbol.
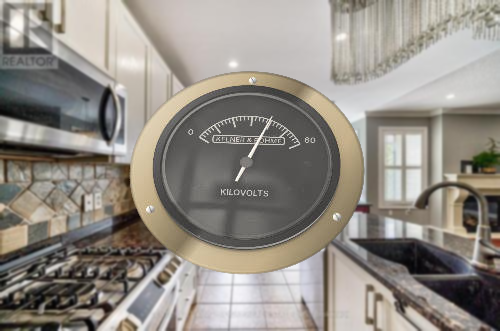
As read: 40 kV
